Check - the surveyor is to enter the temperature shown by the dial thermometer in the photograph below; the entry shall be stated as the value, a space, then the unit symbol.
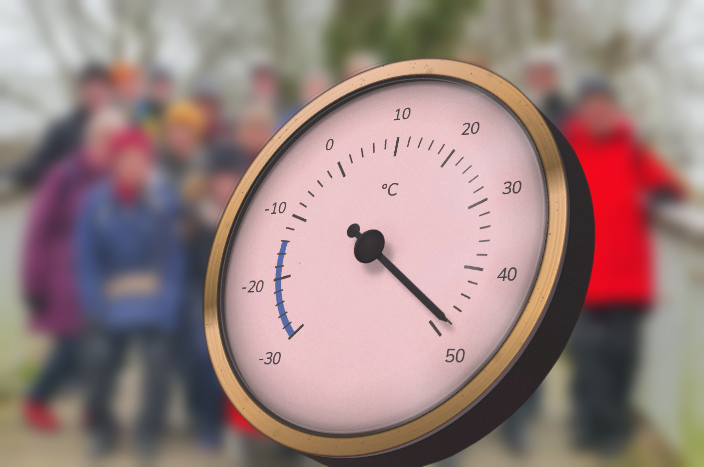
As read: 48 °C
